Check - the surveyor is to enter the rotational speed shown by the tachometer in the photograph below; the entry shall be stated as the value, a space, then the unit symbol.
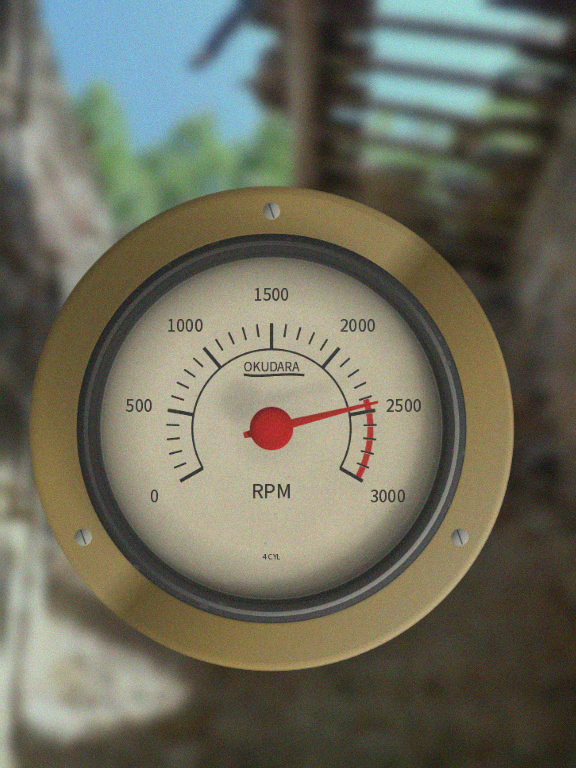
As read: 2450 rpm
